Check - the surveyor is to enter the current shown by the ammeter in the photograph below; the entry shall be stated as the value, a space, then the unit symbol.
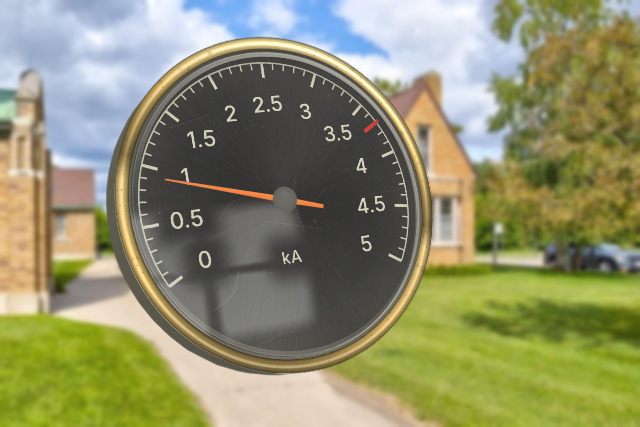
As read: 0.9 kA
